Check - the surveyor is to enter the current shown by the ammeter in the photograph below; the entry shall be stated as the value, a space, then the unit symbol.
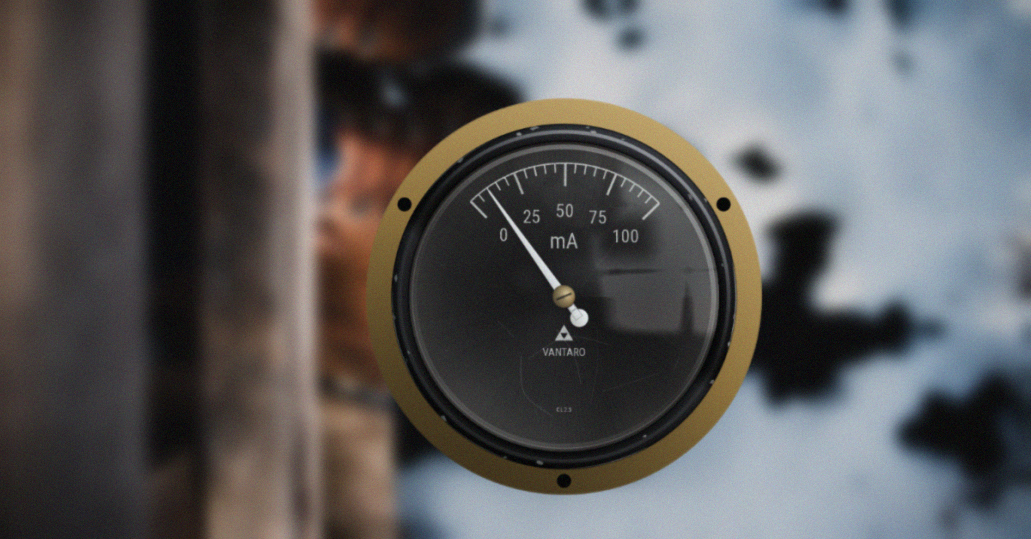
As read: 10 mA
